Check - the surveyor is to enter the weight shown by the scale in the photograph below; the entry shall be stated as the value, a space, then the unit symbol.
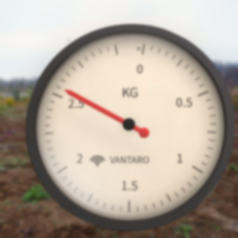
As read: 2.55 kg
